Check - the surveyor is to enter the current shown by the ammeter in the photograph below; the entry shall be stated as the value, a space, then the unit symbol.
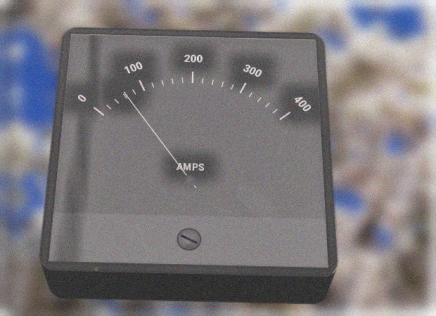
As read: 60 A
